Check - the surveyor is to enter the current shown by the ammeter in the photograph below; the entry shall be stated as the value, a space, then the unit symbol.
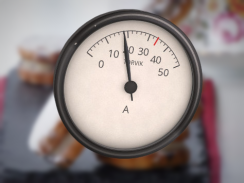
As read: 18 A
